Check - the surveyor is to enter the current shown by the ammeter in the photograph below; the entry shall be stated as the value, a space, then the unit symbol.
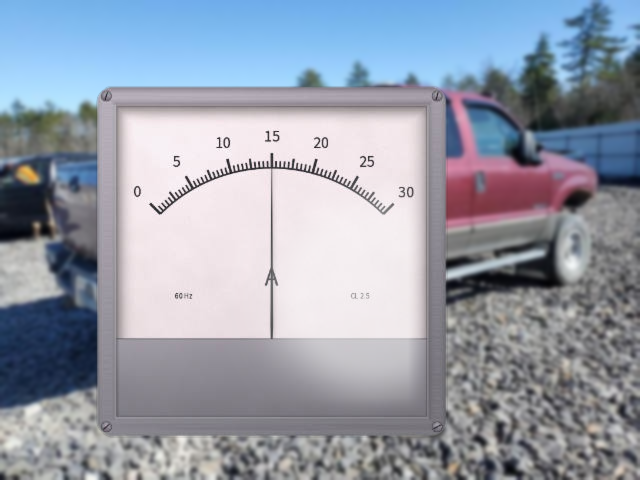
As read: 15 A
